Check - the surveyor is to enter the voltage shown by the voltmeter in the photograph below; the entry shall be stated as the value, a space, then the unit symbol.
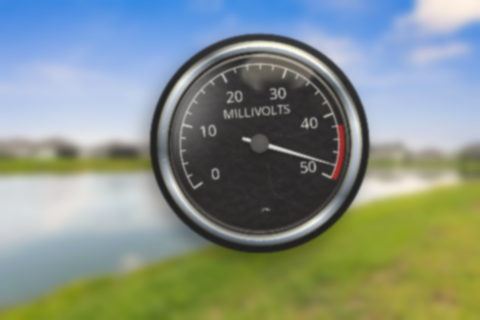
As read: 48 mV
